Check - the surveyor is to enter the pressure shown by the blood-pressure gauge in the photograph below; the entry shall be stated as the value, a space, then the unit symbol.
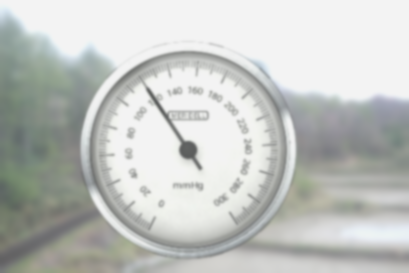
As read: 120 mmHg
